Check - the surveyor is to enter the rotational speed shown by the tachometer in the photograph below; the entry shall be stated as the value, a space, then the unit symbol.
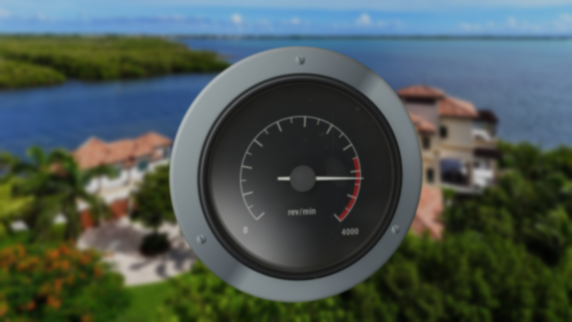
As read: 3300 rpm
